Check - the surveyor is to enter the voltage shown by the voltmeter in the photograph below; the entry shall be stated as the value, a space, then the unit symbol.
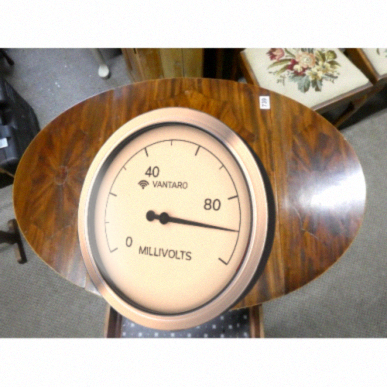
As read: 90 mV
